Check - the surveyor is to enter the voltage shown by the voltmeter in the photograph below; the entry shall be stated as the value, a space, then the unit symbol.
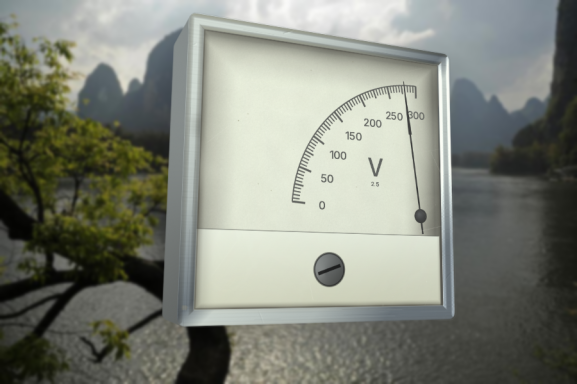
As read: 275 V
